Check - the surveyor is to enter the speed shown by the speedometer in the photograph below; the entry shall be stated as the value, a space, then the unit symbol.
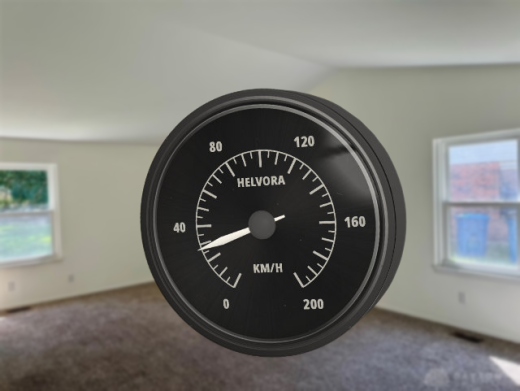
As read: 27.5 km/h
